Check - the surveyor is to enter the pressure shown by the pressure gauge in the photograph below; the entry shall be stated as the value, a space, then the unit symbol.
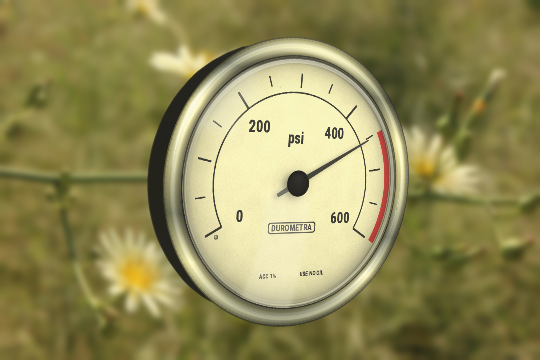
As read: 450 psi
